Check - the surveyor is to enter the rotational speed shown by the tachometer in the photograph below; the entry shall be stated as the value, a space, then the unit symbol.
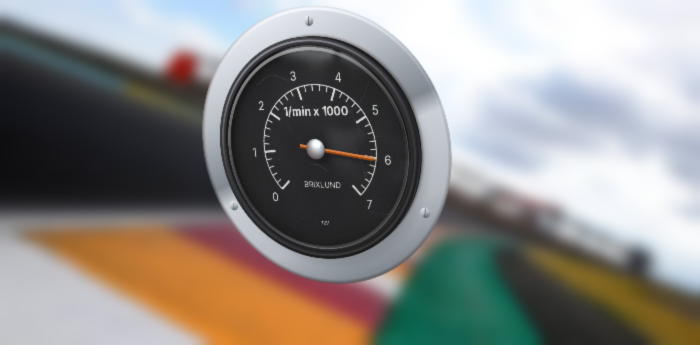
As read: 6000 rpm
